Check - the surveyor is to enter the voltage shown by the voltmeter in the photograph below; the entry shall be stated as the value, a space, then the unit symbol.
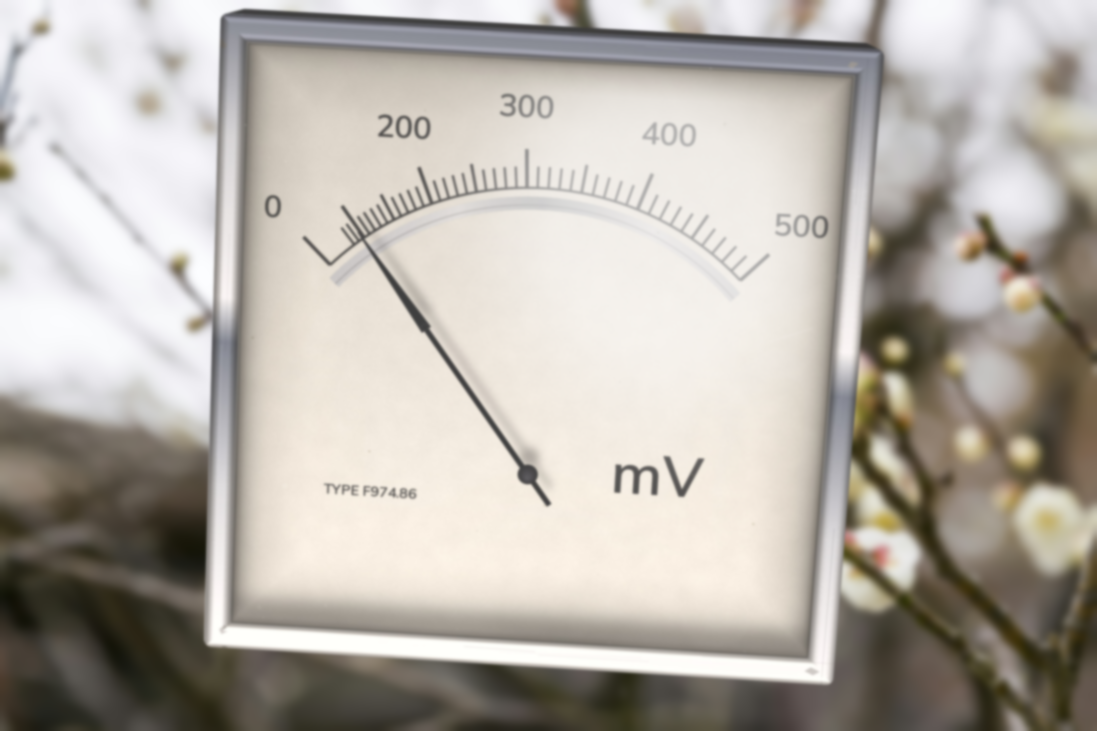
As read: 100 mV
